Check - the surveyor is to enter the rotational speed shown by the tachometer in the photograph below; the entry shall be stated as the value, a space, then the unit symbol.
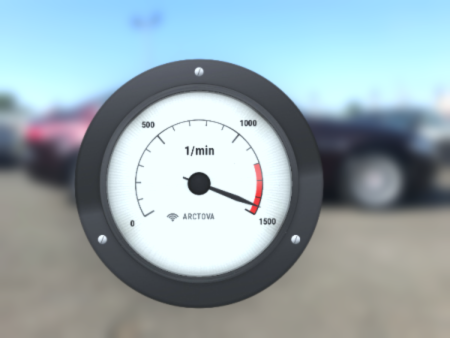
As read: 1450 rpm
